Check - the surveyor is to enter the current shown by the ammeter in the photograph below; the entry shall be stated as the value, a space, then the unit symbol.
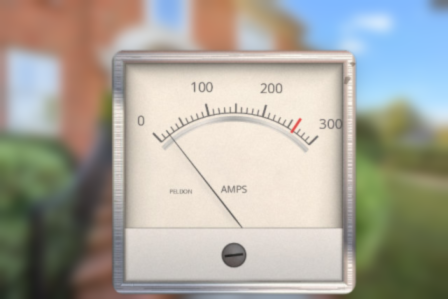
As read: 20 A
